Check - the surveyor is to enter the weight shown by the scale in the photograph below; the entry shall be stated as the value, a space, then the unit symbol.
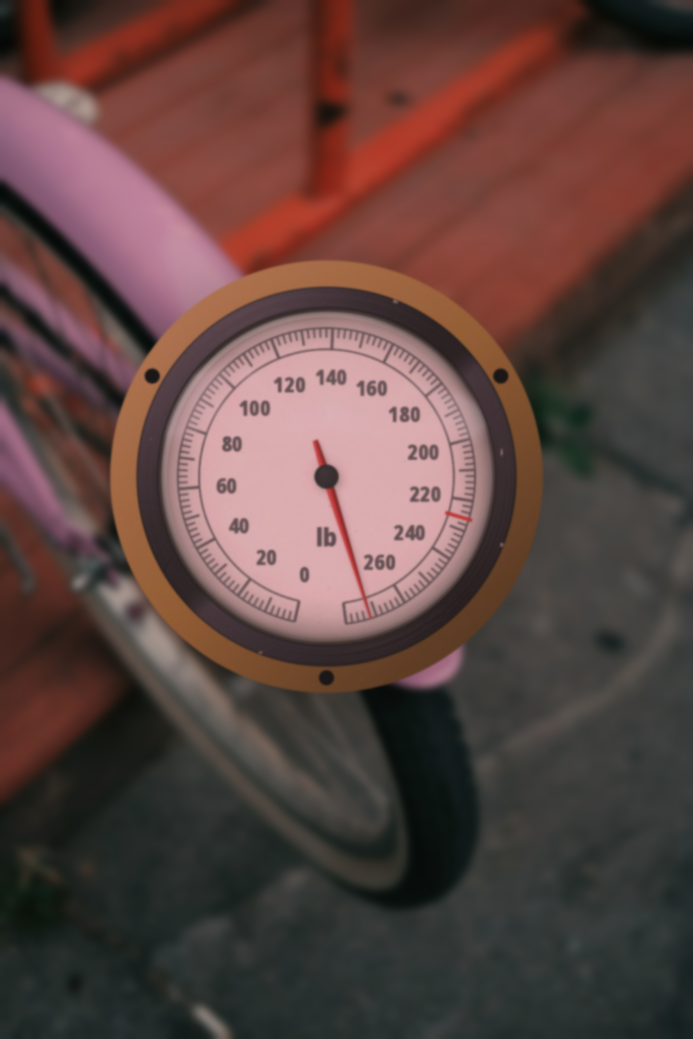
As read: 272 lb
